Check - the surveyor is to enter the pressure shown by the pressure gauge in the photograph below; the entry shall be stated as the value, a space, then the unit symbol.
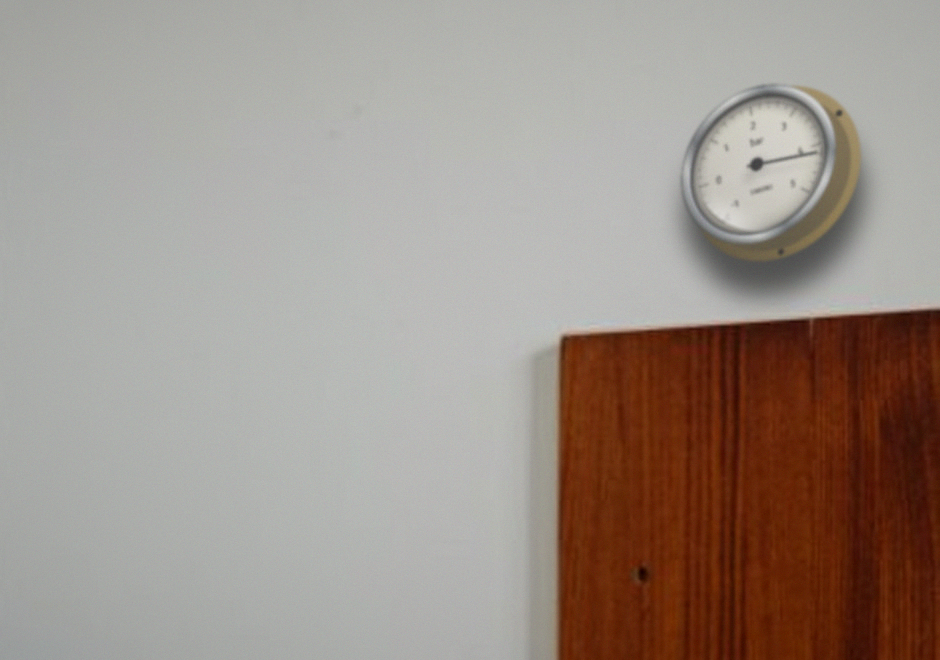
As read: 4.2 bar
